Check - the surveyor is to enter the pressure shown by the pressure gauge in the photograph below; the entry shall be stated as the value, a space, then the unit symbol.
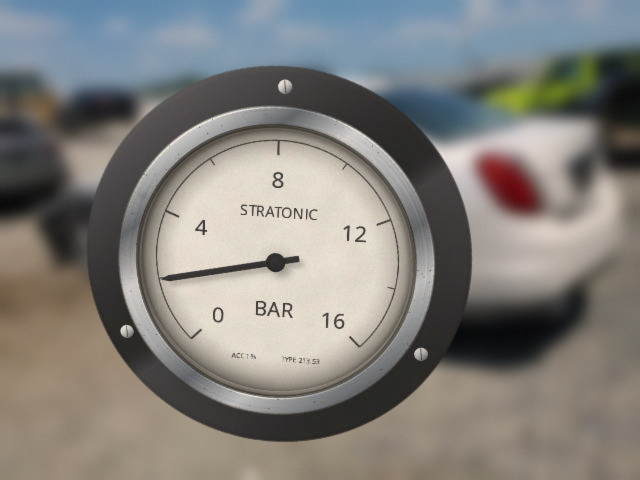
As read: 2 bar
